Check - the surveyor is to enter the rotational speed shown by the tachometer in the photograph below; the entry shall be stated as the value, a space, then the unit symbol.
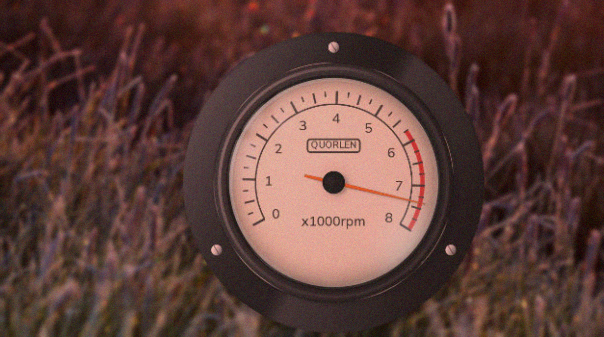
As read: 7375 rpm
